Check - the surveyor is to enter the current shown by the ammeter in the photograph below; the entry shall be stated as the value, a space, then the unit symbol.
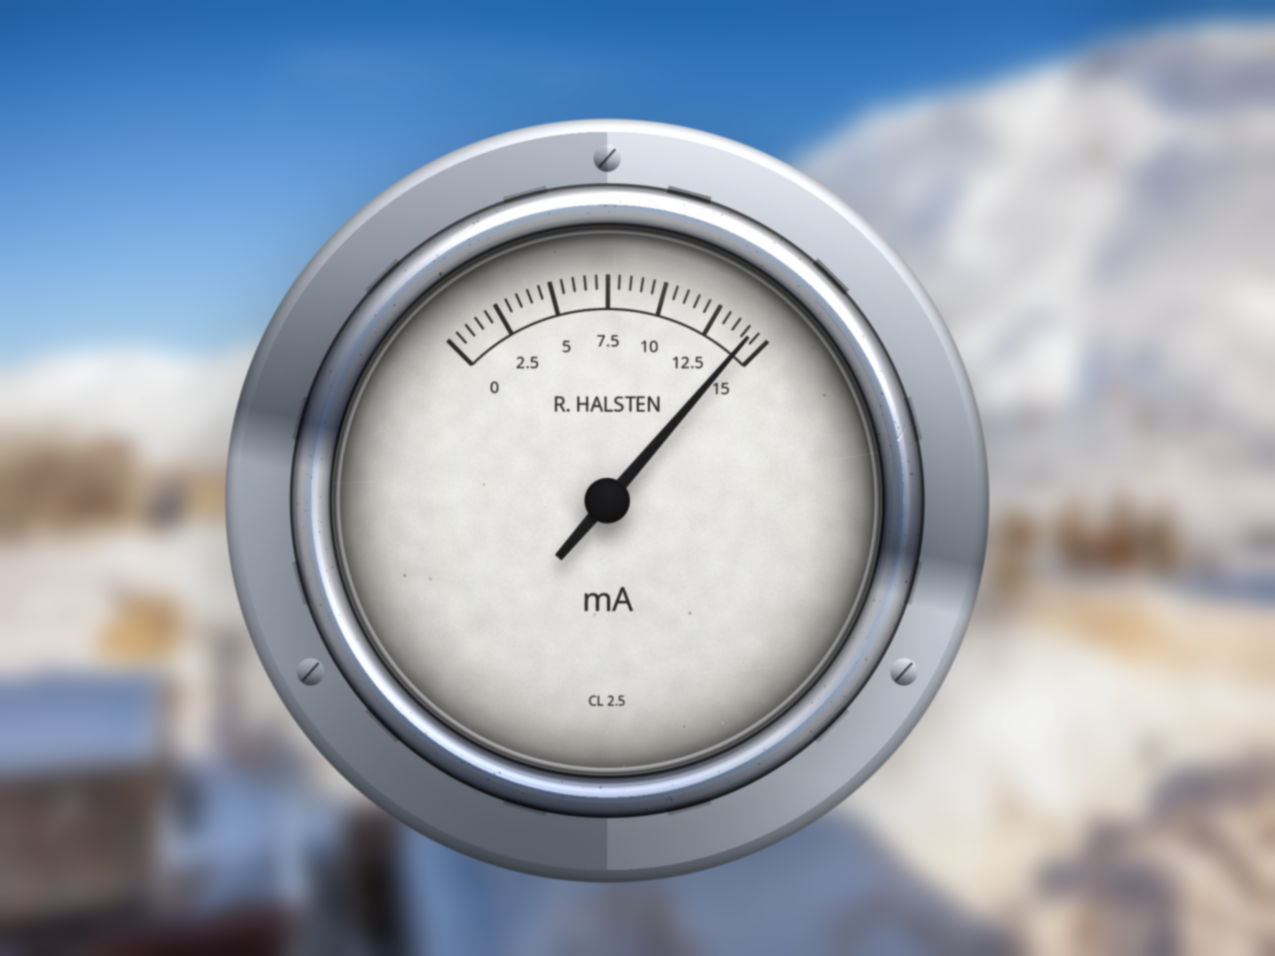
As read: 14.25 mA
